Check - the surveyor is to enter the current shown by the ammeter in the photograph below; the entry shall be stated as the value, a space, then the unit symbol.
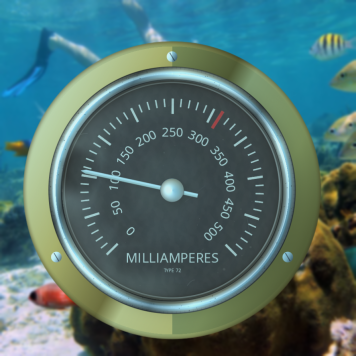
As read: 105 mA
